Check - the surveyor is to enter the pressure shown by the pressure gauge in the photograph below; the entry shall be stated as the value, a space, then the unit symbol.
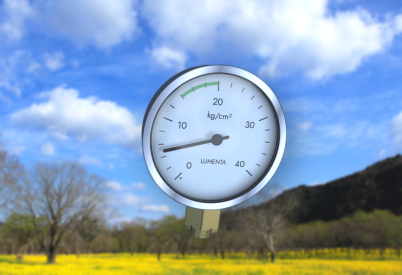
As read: 5 kg/cm²
